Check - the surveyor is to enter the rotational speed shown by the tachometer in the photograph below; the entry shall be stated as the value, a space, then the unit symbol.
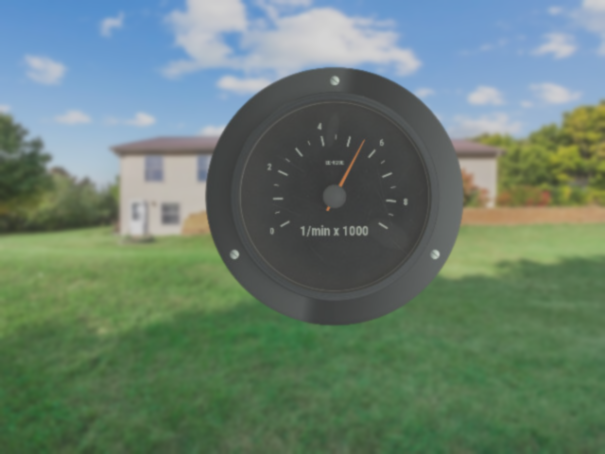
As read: 5500 rpm
